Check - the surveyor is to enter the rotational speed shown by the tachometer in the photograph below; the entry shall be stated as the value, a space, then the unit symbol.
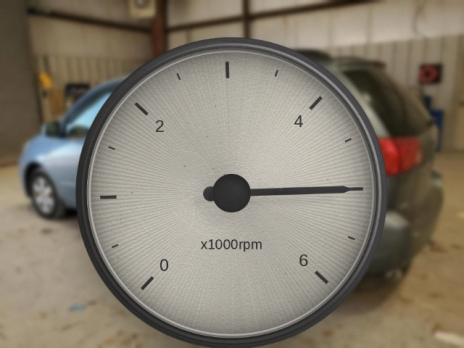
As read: 5000 rpm
